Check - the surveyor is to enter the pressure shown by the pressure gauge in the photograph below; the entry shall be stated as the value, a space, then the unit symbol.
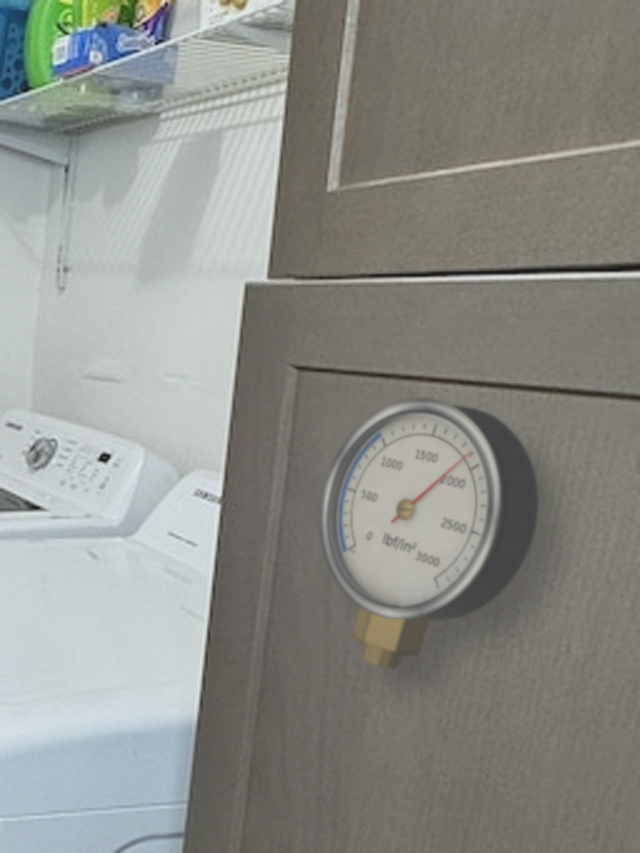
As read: 1900 psi
